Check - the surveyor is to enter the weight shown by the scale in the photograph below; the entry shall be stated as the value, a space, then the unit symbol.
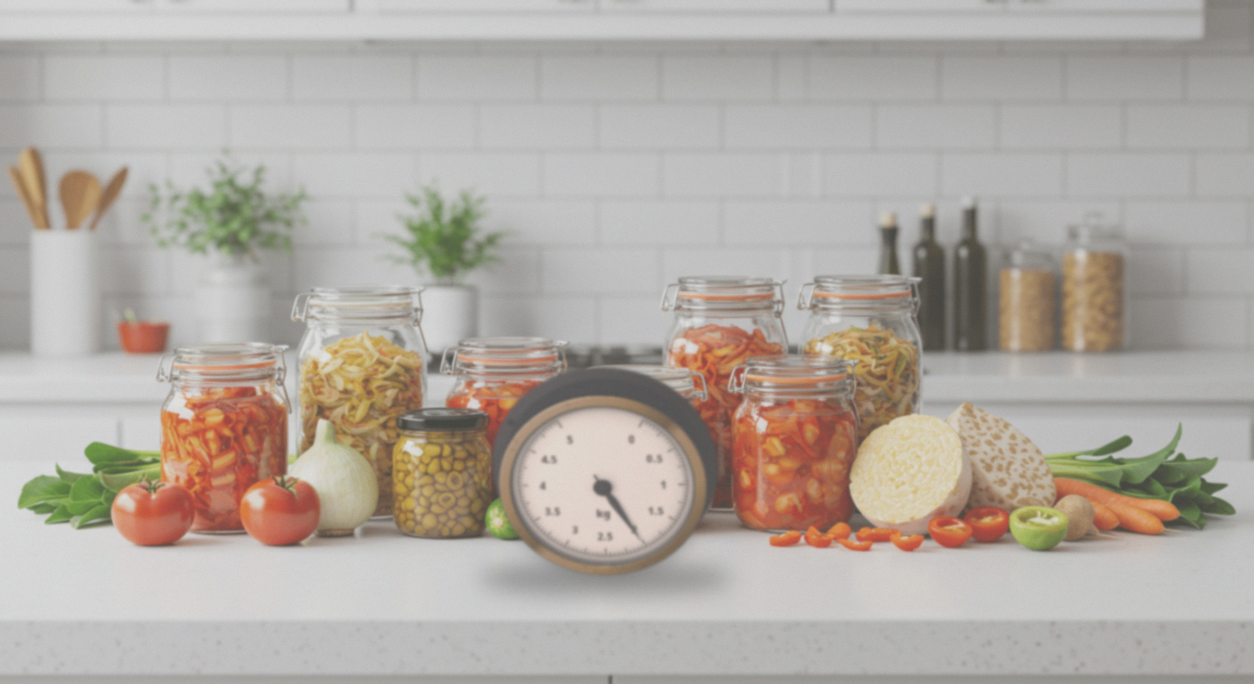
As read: 2 kg
